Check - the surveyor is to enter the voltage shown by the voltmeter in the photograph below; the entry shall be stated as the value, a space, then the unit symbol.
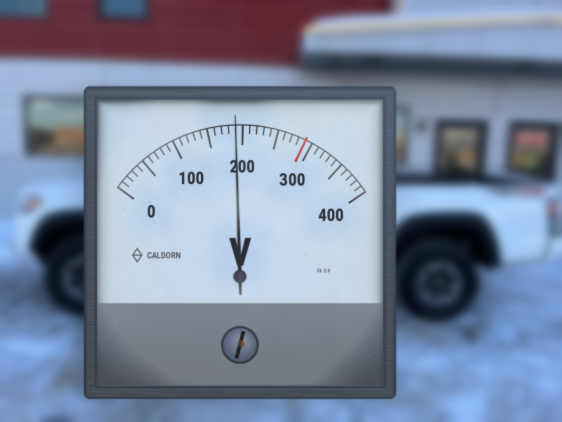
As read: 190 V
